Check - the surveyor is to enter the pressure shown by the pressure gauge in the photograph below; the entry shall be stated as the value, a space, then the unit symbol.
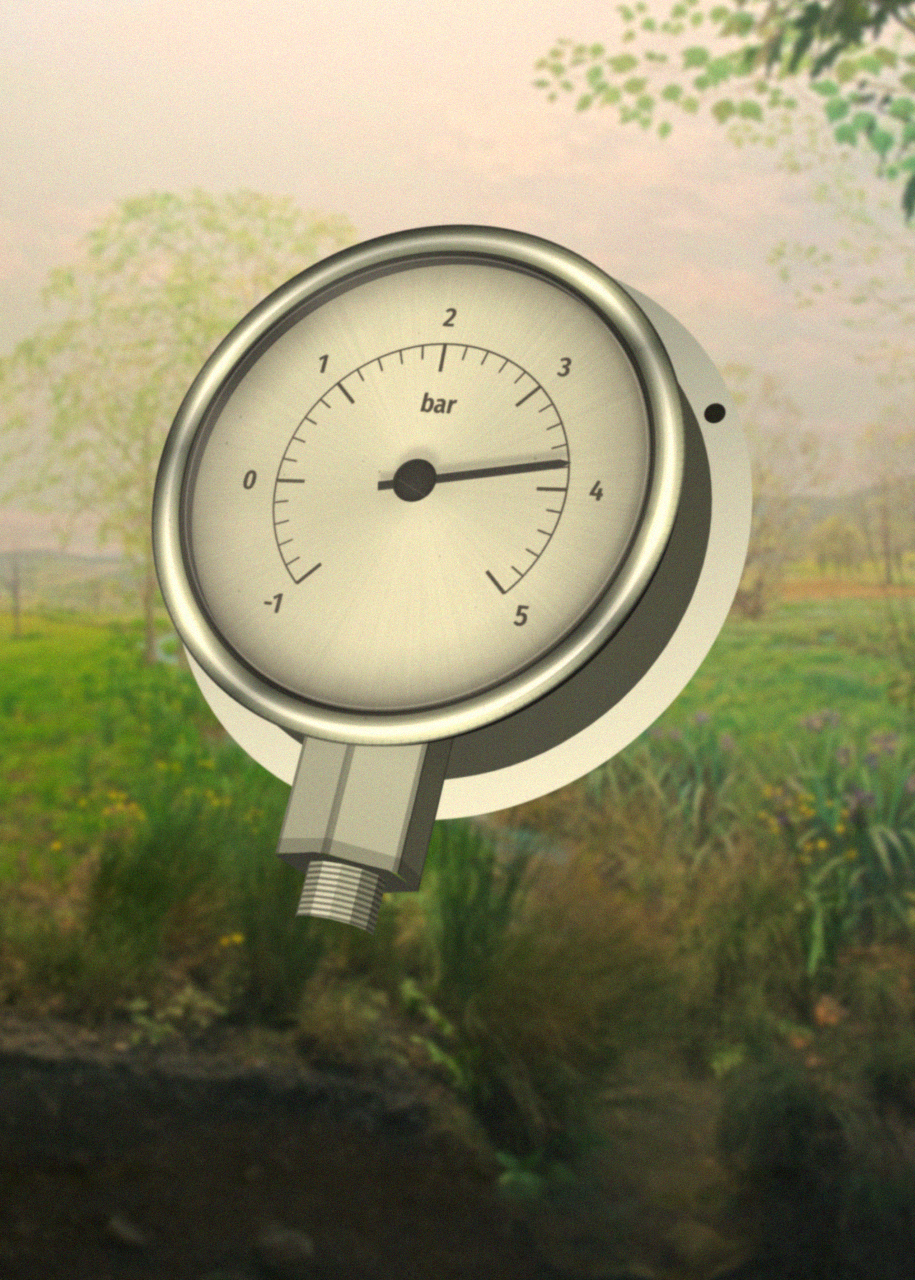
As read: 3.8 bar
